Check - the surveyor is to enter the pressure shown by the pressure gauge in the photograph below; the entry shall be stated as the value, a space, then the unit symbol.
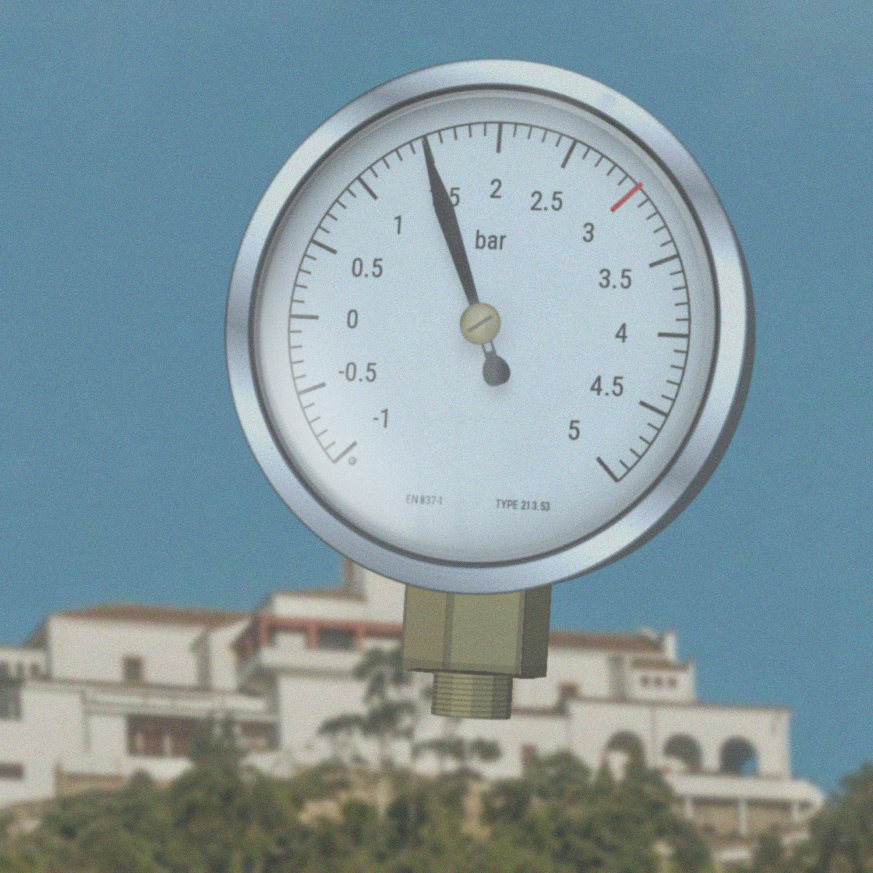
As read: 1.5 bar
